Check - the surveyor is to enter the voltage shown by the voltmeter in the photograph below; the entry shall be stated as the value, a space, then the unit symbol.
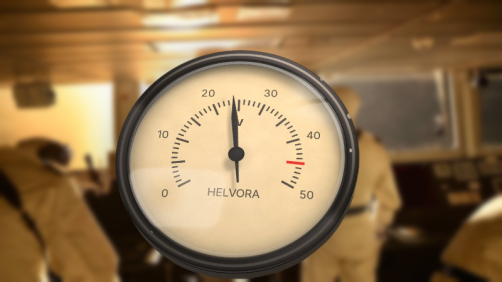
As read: 24 V
